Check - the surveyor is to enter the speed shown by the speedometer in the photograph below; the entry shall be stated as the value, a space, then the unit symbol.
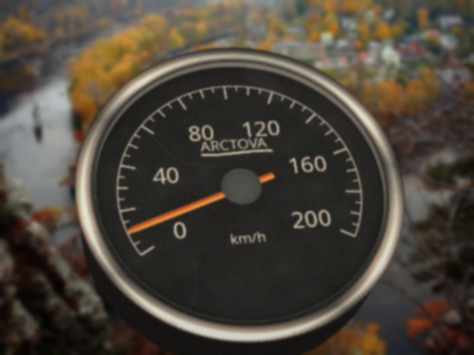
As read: 10 km/h
